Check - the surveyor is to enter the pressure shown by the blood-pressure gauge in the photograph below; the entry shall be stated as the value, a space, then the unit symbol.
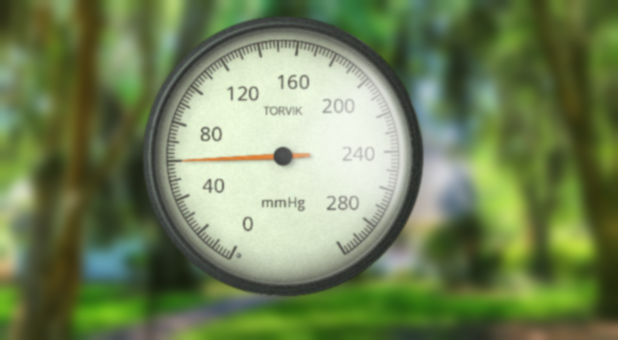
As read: 60 mmHg
